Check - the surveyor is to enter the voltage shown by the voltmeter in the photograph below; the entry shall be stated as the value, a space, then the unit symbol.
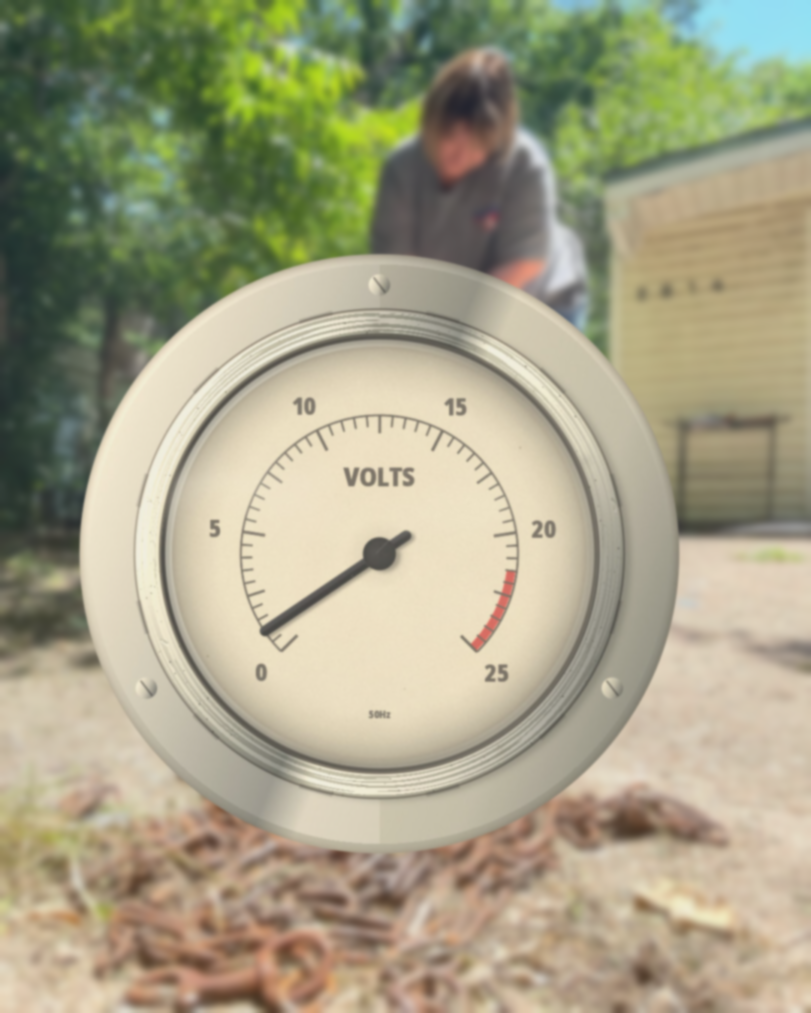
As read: 1 V
